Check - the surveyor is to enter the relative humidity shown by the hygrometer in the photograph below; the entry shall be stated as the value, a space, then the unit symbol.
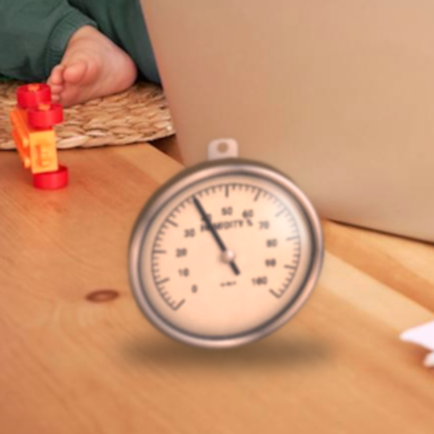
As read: 40 %
